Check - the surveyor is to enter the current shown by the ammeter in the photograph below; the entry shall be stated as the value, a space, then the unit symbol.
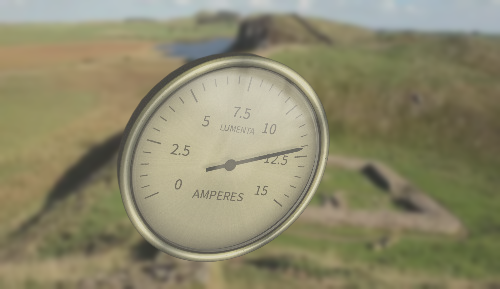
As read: 12 A
